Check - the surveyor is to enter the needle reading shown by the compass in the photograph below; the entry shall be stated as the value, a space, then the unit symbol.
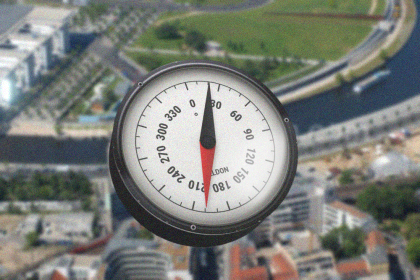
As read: 200 °
